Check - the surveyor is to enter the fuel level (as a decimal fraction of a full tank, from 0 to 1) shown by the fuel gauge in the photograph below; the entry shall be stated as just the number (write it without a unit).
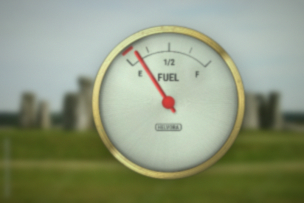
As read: 0.125
